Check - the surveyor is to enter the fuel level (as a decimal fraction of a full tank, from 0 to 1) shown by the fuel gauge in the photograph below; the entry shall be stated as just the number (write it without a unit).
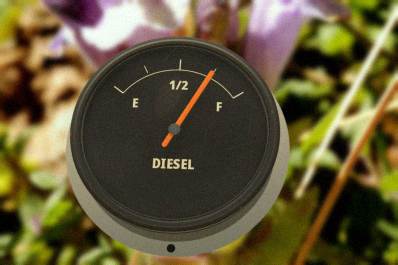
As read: 0.75
